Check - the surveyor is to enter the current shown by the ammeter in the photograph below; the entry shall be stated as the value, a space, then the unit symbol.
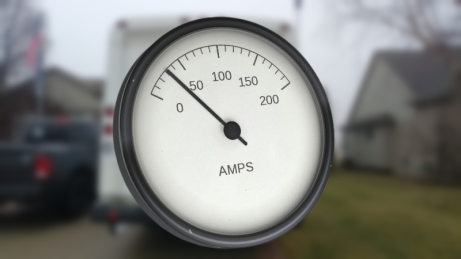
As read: 30 A
